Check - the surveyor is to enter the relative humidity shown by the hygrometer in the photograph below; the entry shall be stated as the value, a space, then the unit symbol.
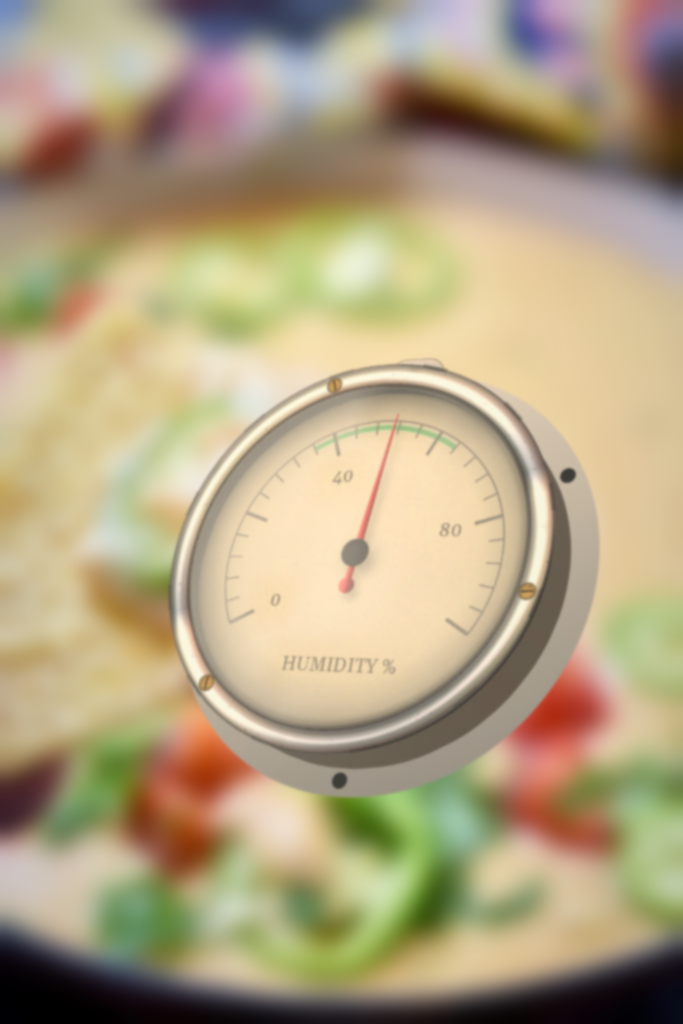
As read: 52 %
